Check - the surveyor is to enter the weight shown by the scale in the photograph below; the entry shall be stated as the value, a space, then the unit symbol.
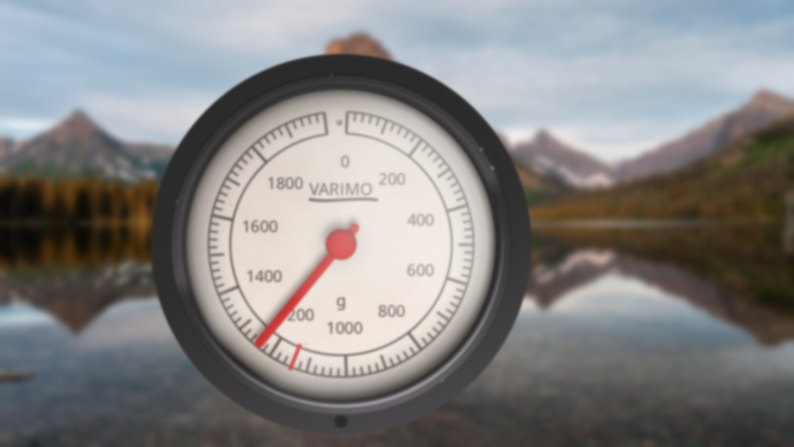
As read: 1240 g
